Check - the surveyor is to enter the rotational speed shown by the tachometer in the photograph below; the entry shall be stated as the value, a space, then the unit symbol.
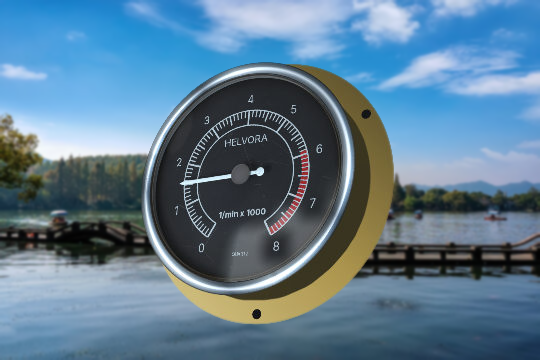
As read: 1500 rpm
